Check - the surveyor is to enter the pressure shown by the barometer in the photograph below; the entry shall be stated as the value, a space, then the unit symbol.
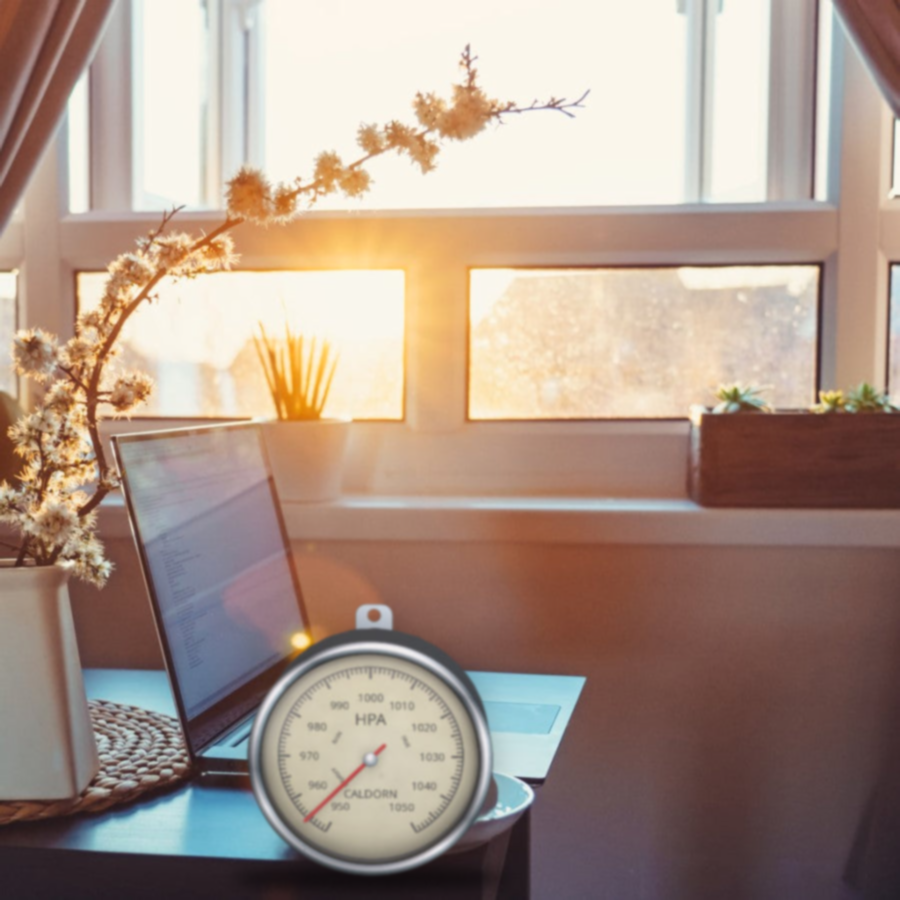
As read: 955 hPa
